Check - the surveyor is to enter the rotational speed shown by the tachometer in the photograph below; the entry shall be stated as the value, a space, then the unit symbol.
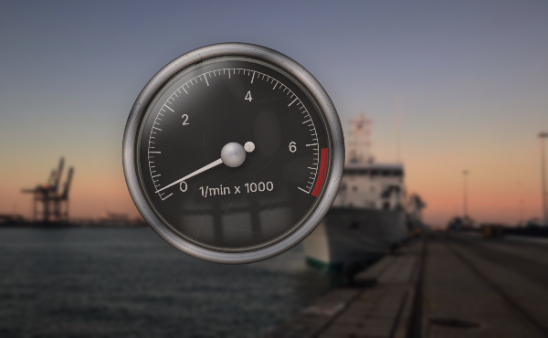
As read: 200 rpm
